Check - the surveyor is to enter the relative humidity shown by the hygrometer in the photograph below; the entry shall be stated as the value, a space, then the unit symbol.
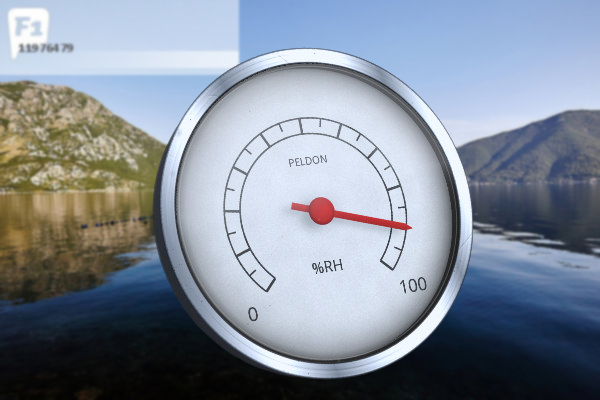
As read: 90 %
